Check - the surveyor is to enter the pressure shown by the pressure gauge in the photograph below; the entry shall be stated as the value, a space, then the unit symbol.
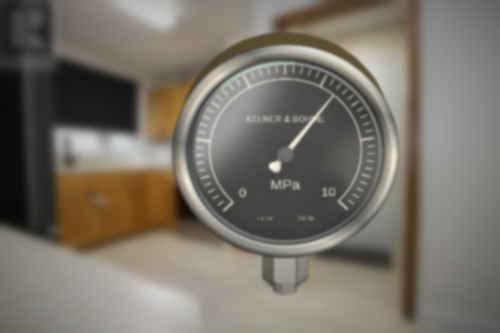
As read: 6.4 MPa
